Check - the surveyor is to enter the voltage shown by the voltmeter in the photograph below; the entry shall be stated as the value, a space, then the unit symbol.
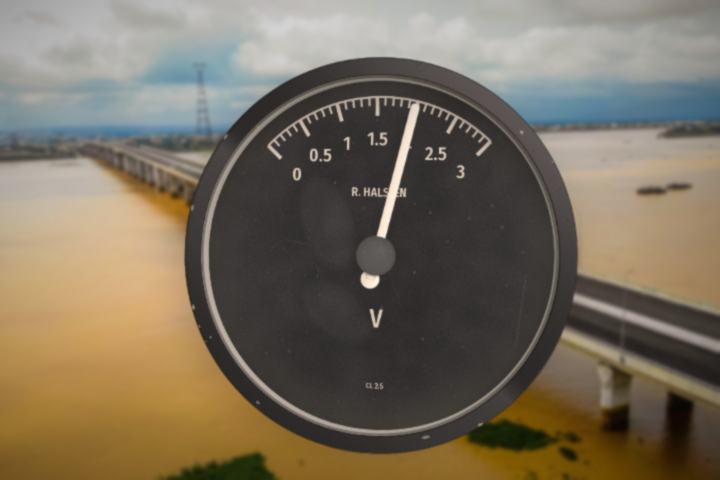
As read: 2 V
